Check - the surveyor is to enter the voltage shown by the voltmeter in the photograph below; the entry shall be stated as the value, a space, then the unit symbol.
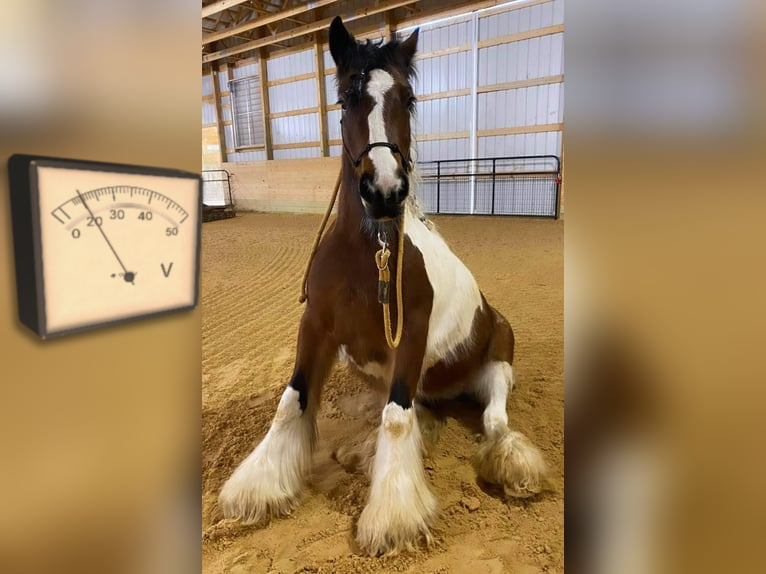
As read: 20 V
